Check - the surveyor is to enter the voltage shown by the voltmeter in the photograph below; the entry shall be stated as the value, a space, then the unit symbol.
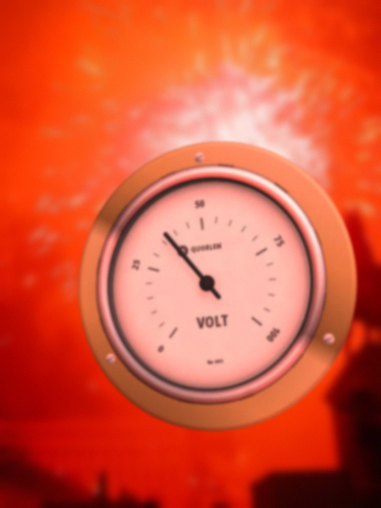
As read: 37.5 V
